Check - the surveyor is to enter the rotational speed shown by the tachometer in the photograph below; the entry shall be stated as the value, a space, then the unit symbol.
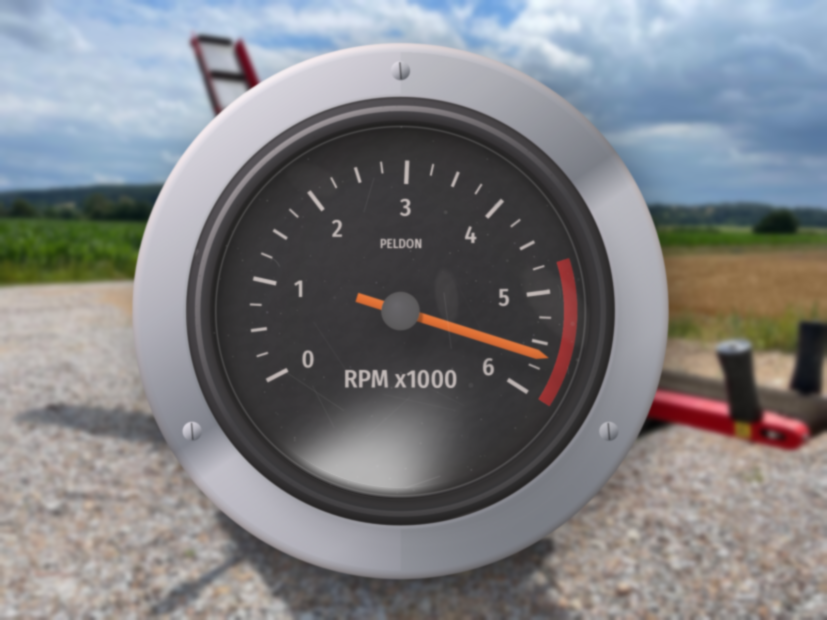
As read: 5625 rpm
